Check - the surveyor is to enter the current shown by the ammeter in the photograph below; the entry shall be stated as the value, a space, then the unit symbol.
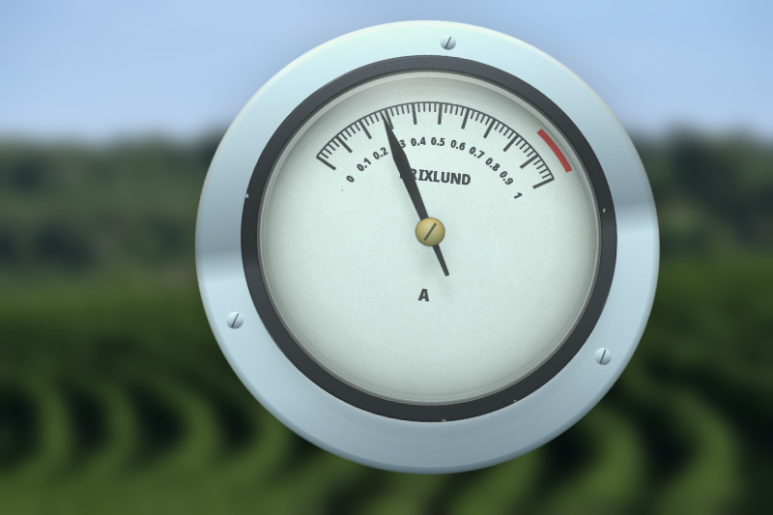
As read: 0.28 A
